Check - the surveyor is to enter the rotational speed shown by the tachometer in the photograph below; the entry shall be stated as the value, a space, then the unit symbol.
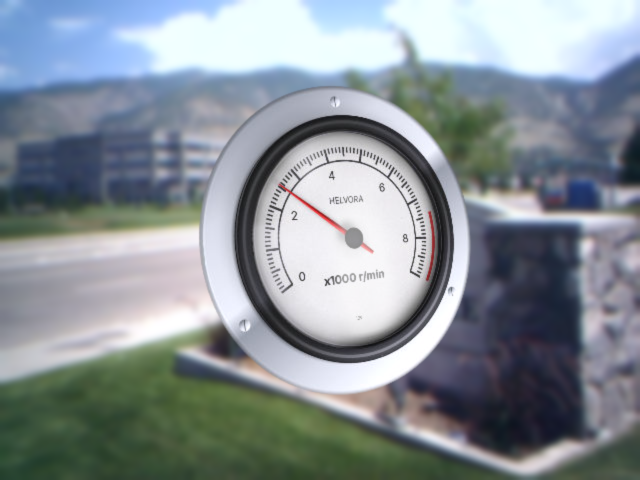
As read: 2500 rpm
